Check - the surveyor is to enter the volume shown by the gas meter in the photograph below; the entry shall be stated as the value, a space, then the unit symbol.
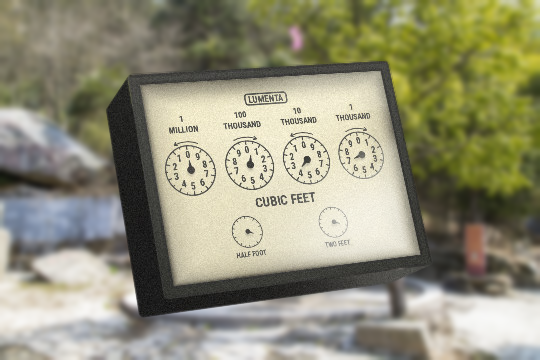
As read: 3700 ft³
